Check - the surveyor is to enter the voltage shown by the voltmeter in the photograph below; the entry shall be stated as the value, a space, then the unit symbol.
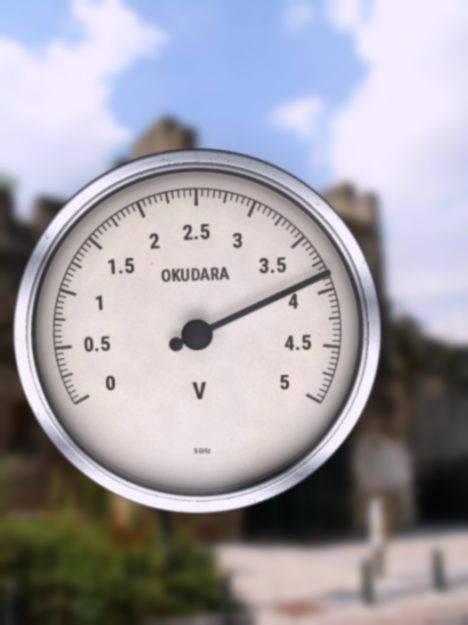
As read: 3.85 V
